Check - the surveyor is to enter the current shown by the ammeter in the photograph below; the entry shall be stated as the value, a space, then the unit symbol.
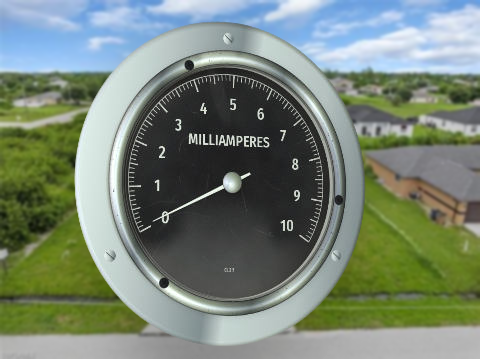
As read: 0.1 mA
